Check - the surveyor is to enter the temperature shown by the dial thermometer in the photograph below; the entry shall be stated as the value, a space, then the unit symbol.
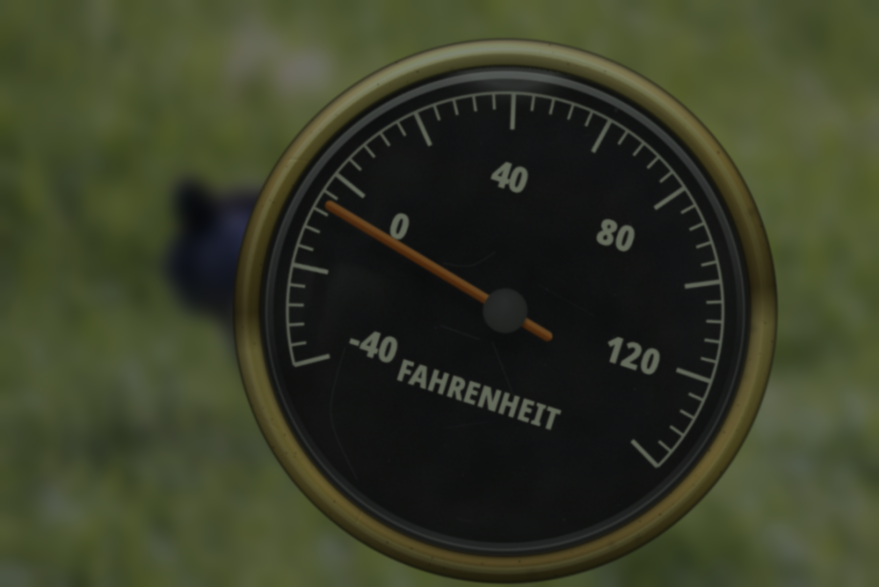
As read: -6 °F
